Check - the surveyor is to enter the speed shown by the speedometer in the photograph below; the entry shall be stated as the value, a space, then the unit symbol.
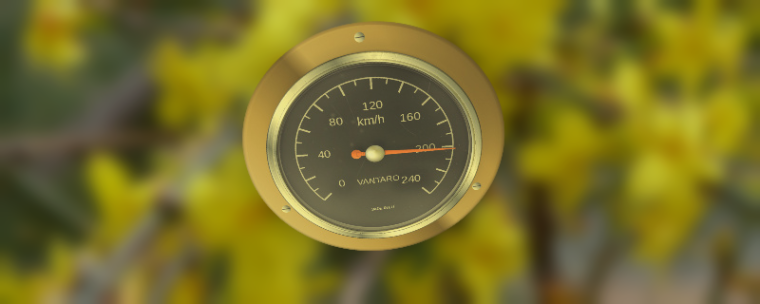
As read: 200 km/h
